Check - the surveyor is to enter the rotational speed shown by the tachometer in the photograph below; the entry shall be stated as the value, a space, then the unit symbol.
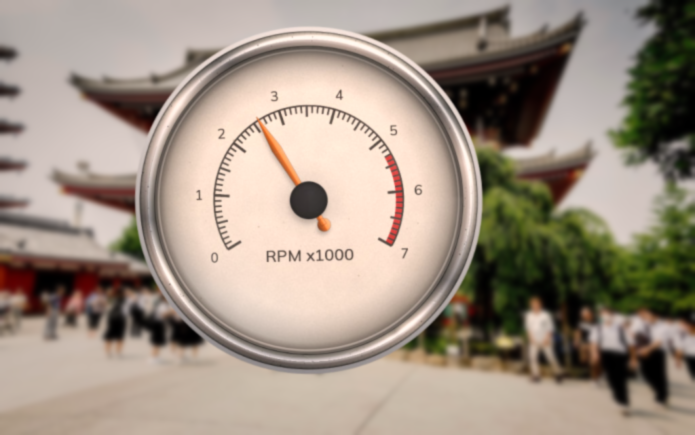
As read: 2600 rpm
